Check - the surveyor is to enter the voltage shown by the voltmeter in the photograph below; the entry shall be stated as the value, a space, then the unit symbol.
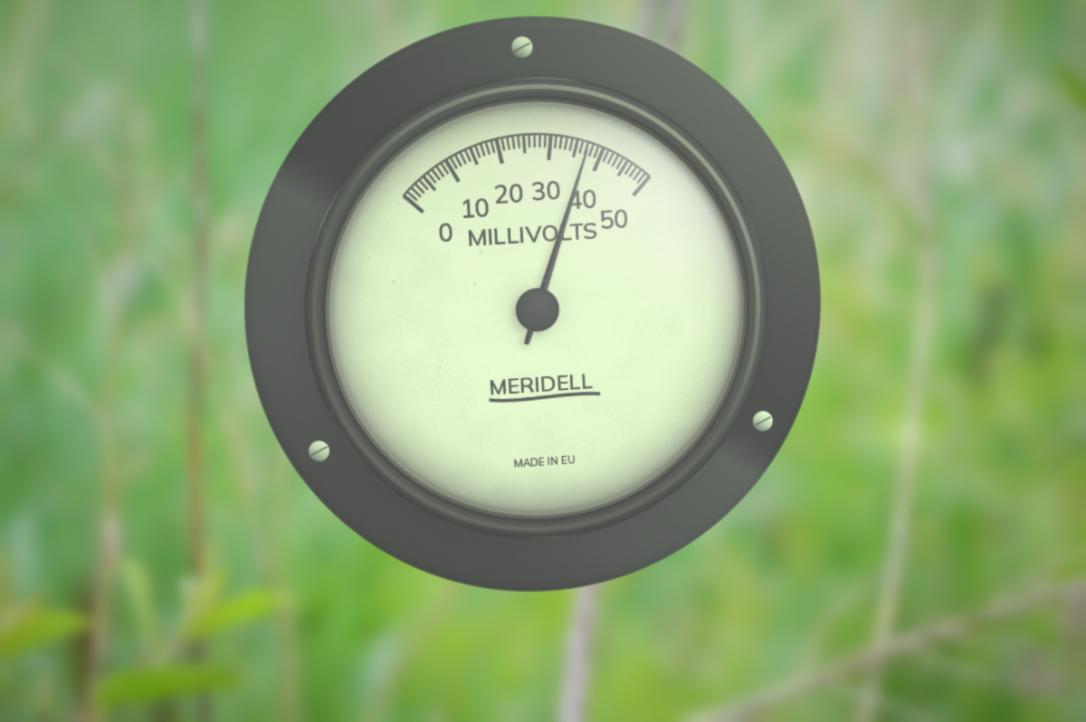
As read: 37 mV
